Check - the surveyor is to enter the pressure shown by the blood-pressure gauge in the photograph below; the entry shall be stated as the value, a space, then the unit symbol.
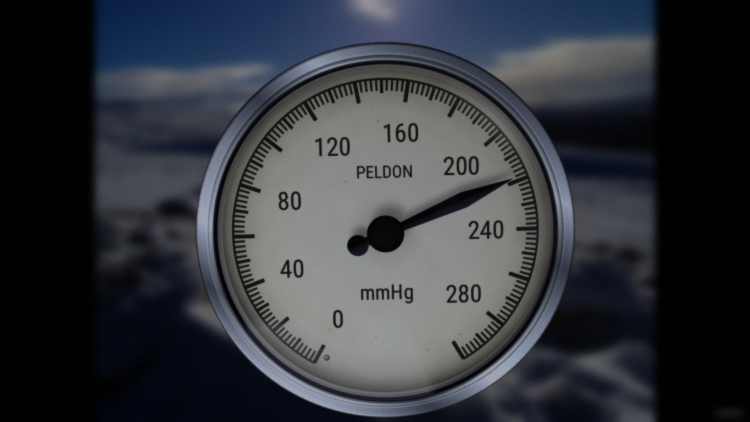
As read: 218 mmHg
